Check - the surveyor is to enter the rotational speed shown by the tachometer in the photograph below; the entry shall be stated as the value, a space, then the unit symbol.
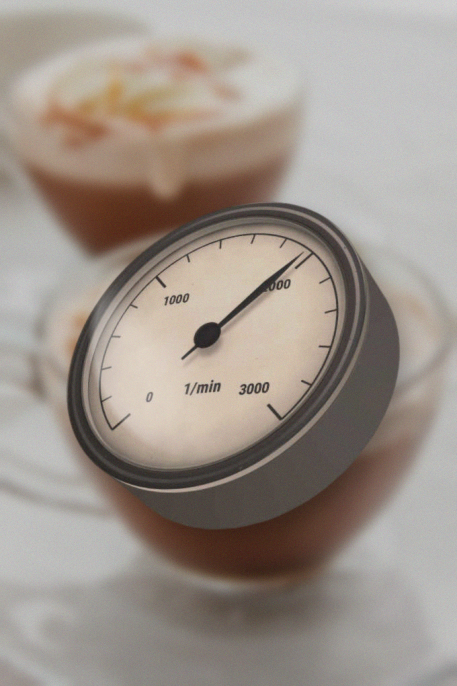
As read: 2000 rpm
